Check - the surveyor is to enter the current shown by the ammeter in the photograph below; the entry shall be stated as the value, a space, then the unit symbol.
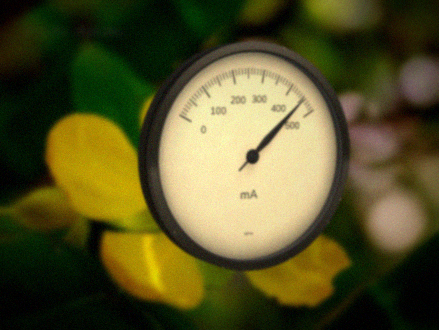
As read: 450 mA
